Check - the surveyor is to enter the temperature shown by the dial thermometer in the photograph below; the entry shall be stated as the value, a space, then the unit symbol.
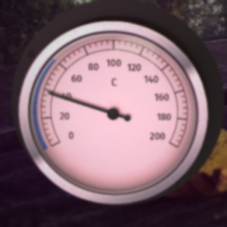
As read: 40 °C
